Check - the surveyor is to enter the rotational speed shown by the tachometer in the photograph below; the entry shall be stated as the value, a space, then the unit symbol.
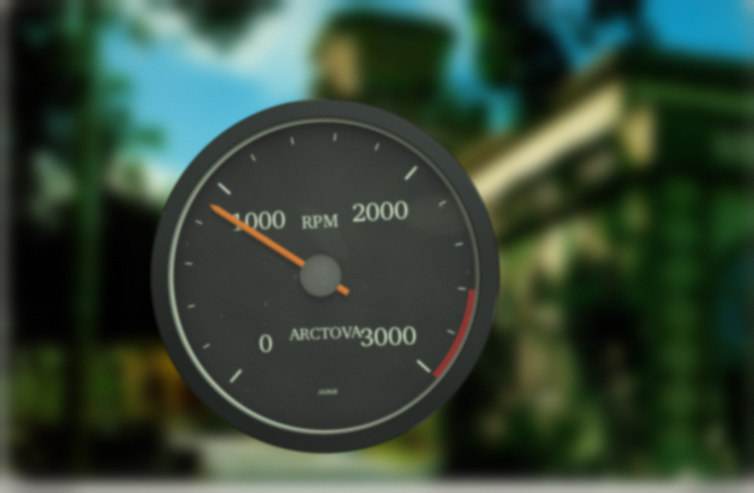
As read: 900 rpm
